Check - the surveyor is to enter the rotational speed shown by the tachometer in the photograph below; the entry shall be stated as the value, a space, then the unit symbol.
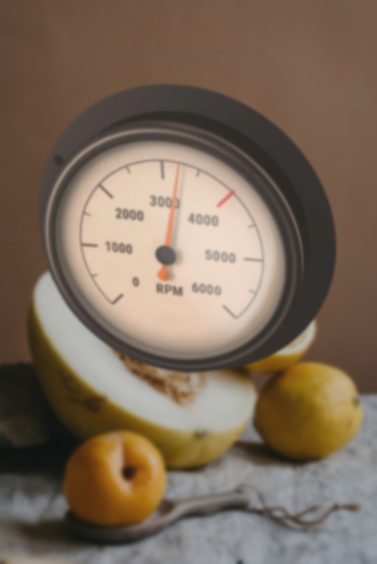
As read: 3250 rpm
